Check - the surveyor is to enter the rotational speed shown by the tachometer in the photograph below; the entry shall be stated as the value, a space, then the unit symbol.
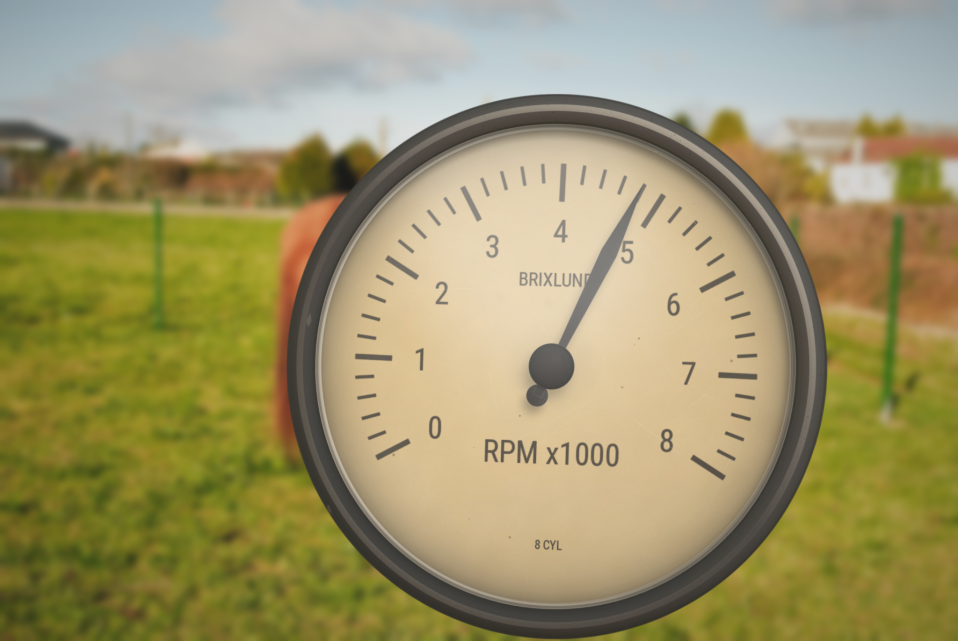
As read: 4800 rpm
